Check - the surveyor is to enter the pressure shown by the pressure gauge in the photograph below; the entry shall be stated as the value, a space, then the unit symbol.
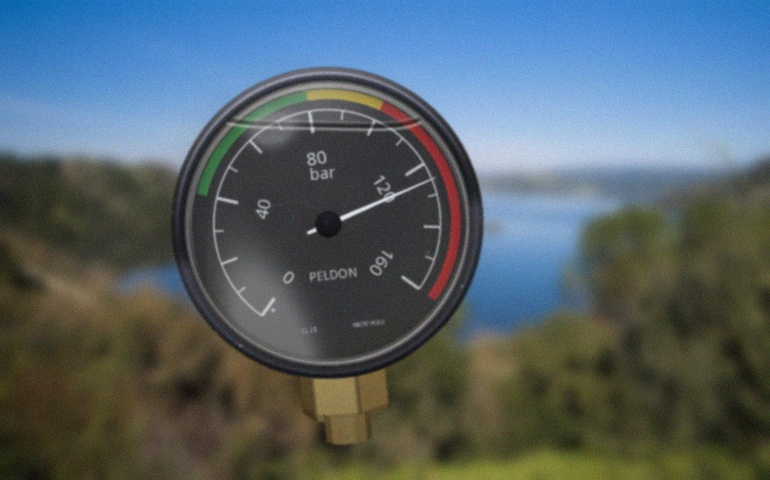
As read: 125 bar
